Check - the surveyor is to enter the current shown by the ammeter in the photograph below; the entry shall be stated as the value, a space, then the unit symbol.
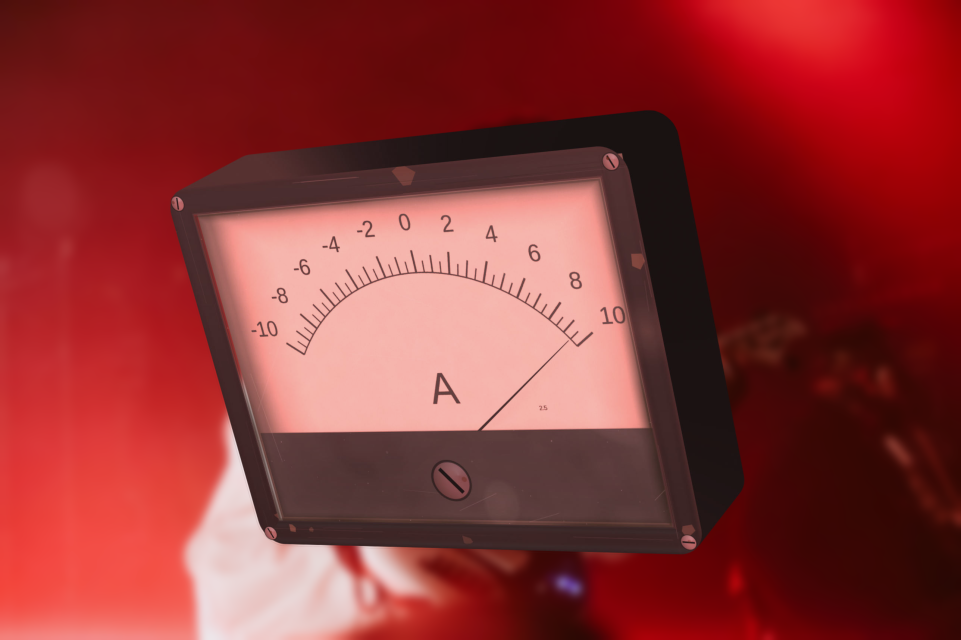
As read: 9.5 A
